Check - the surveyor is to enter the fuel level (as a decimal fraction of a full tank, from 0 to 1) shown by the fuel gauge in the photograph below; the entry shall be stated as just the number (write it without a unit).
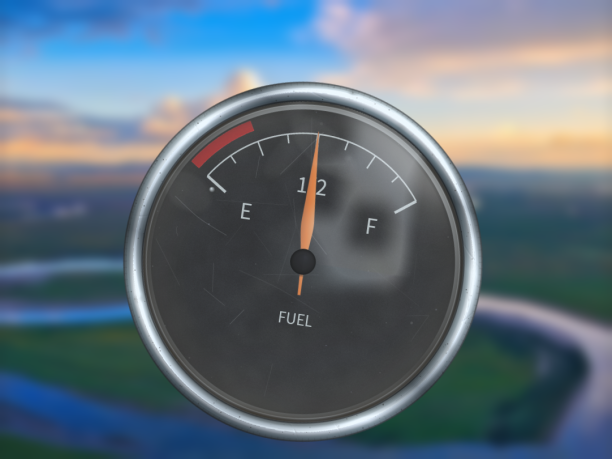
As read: 0.5
